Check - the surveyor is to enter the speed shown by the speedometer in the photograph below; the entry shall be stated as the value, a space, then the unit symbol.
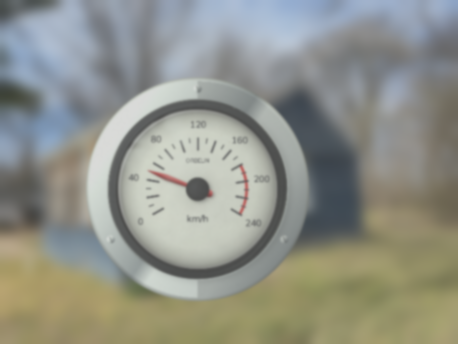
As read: 50 km/h
